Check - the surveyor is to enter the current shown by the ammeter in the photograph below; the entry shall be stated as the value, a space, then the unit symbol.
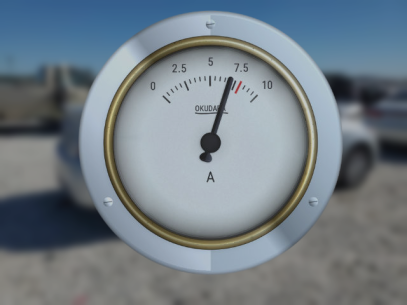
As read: 7 A
